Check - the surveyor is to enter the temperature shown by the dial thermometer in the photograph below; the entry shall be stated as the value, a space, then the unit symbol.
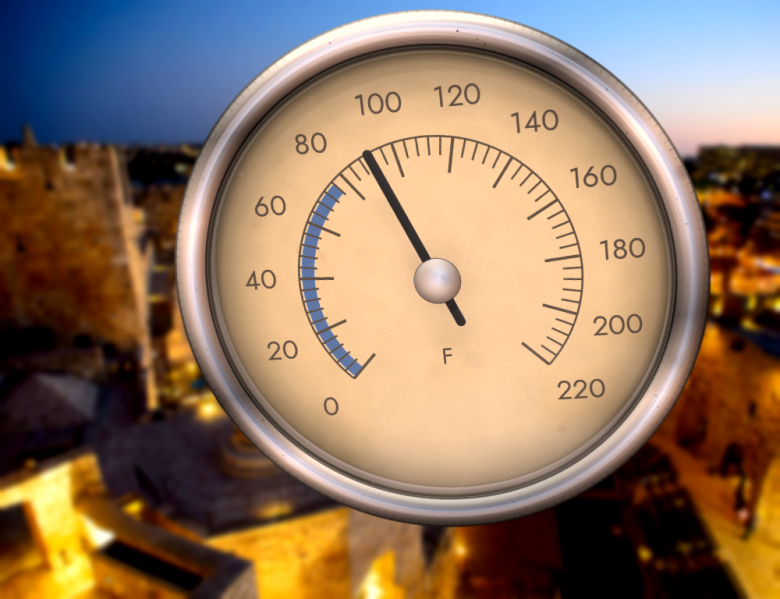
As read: 92 °F
